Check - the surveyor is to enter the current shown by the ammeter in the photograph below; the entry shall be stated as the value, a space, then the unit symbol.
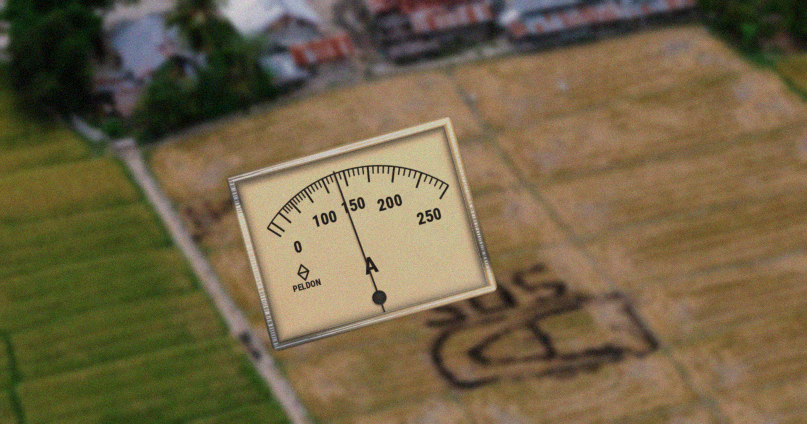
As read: 140 A
